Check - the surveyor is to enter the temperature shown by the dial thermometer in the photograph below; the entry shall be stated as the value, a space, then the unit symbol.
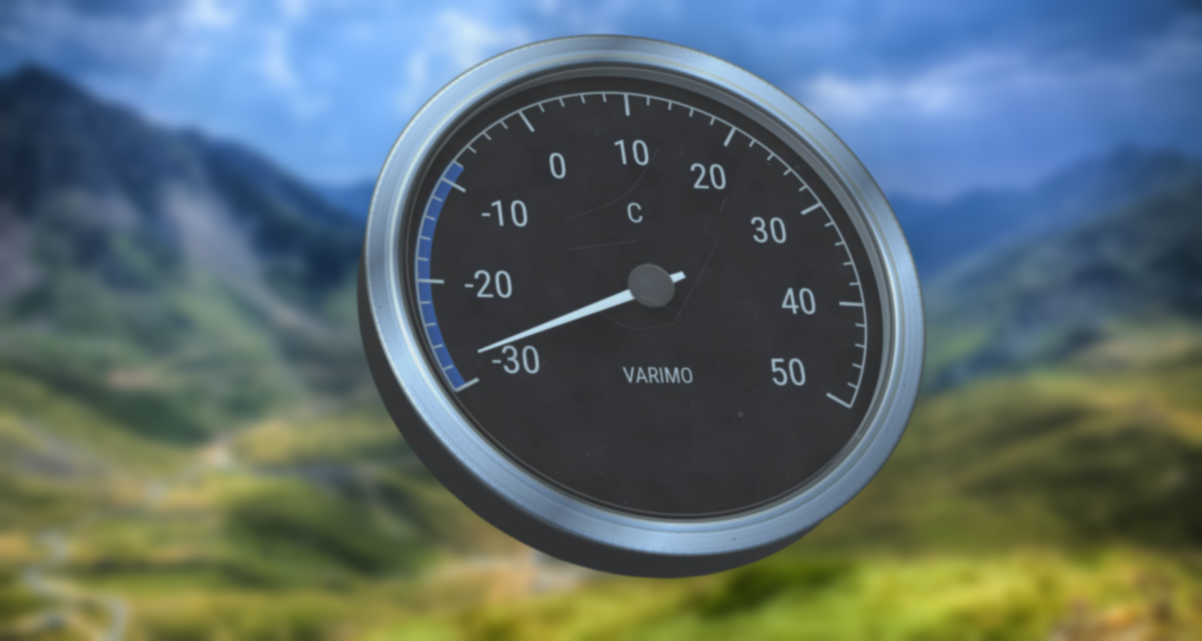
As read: -28 °C
